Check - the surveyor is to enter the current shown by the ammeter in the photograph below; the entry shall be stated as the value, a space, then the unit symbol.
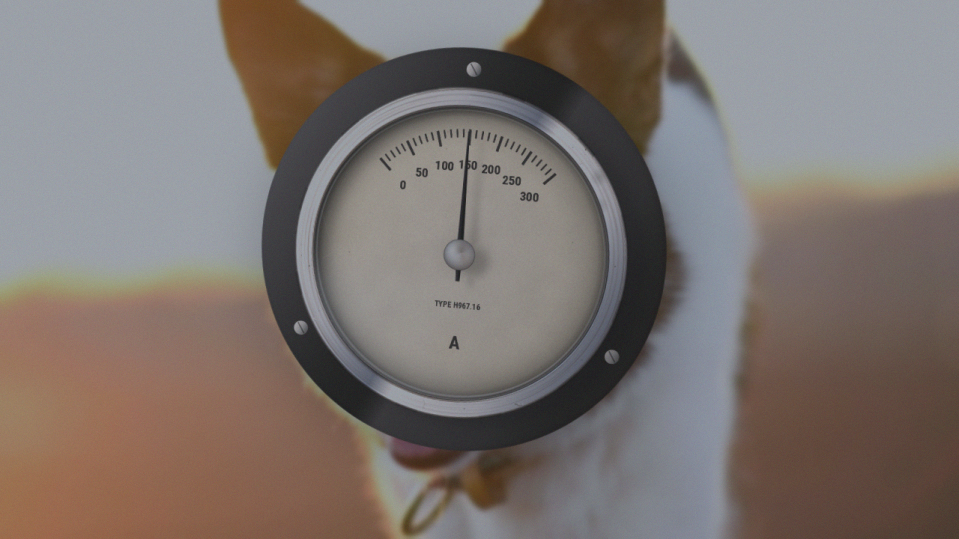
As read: 150 A
